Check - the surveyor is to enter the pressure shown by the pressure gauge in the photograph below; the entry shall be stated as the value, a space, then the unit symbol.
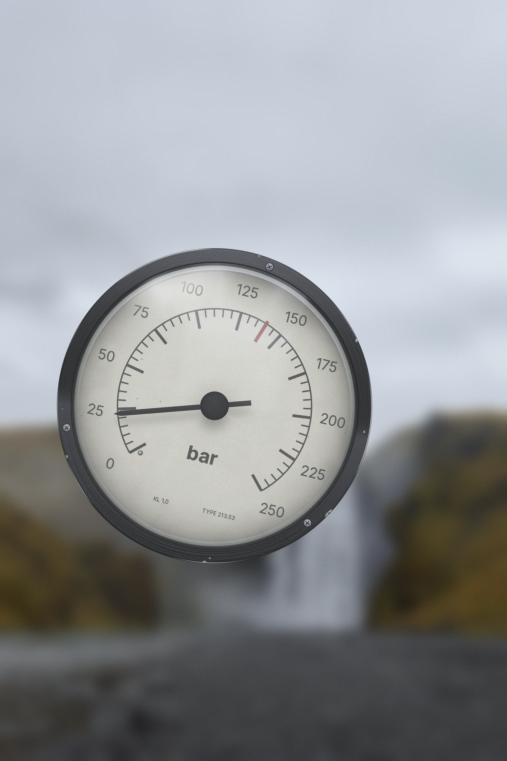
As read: 22.5 bar
